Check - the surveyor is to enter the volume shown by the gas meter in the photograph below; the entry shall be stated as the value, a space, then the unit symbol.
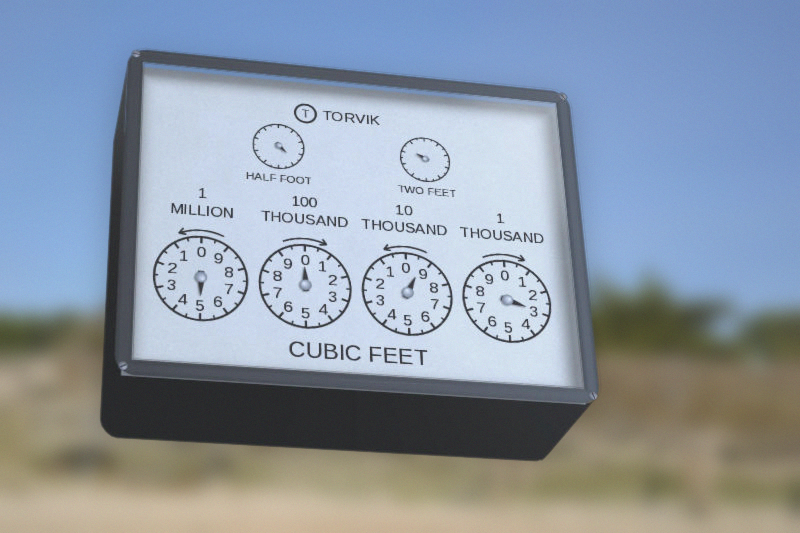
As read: 499300 ft³
